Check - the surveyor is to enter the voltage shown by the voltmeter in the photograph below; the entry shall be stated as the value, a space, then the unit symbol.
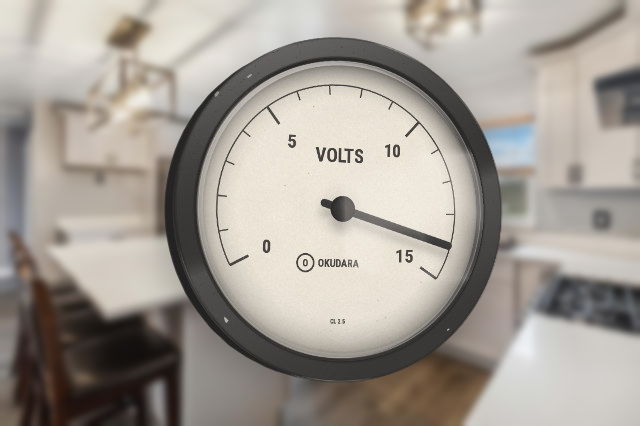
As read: 14 V
